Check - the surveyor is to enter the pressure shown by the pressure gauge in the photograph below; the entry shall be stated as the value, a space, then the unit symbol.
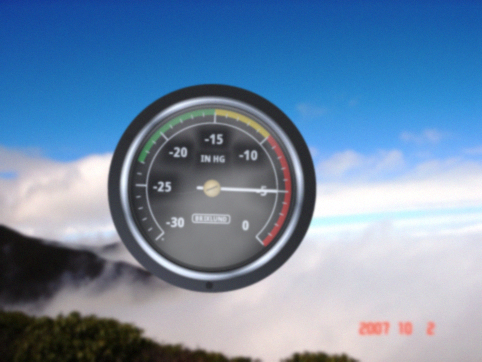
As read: -5 inHg
